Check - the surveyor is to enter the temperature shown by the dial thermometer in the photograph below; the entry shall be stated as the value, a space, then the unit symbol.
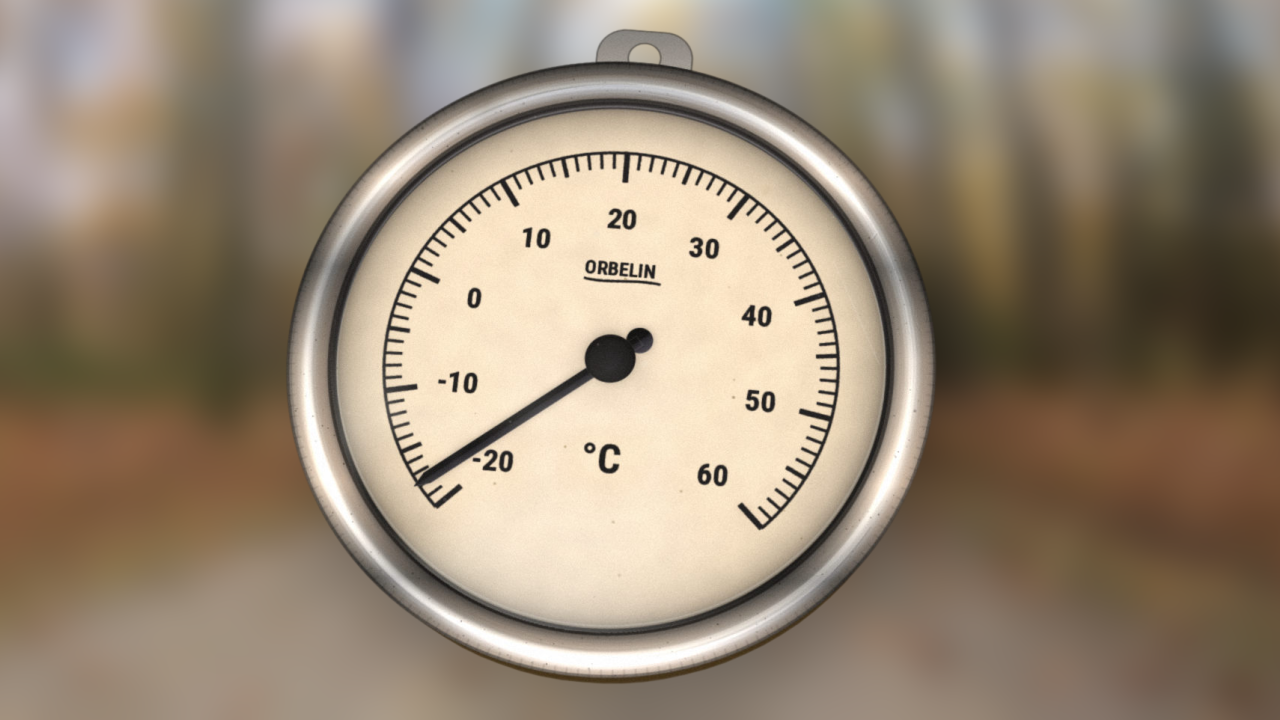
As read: -18 °C
